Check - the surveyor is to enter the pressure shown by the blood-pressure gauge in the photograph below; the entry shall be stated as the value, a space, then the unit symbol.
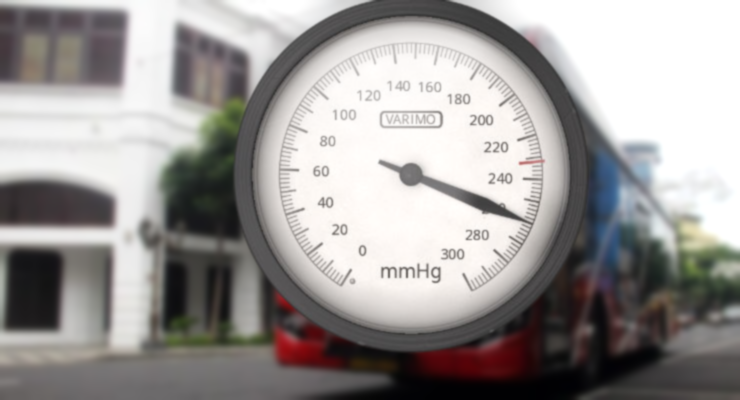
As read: 260 mmHg
